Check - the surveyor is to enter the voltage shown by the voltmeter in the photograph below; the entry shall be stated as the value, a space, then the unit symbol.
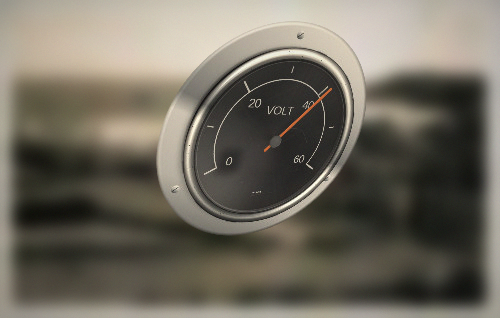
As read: 40 V
